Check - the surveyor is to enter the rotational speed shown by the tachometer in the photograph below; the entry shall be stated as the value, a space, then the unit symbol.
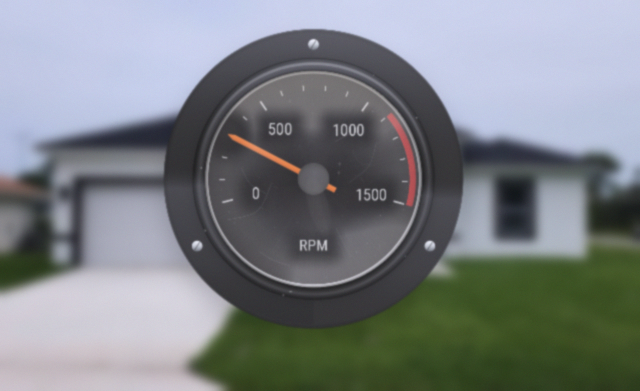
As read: 300 rpm
